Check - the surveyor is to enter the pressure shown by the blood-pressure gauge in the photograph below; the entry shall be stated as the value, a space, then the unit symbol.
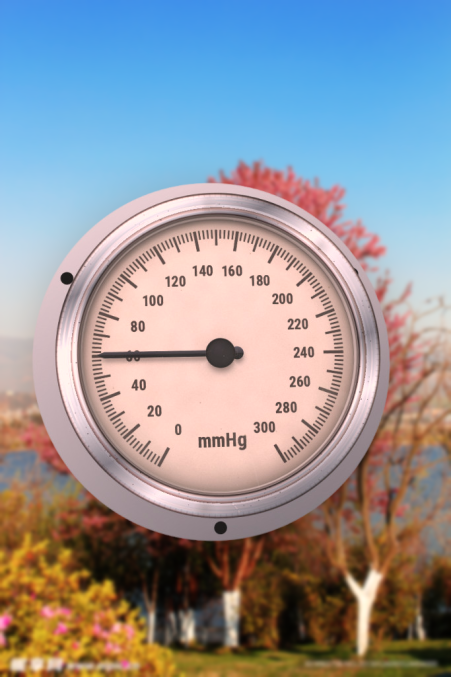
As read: 60 mmHg
